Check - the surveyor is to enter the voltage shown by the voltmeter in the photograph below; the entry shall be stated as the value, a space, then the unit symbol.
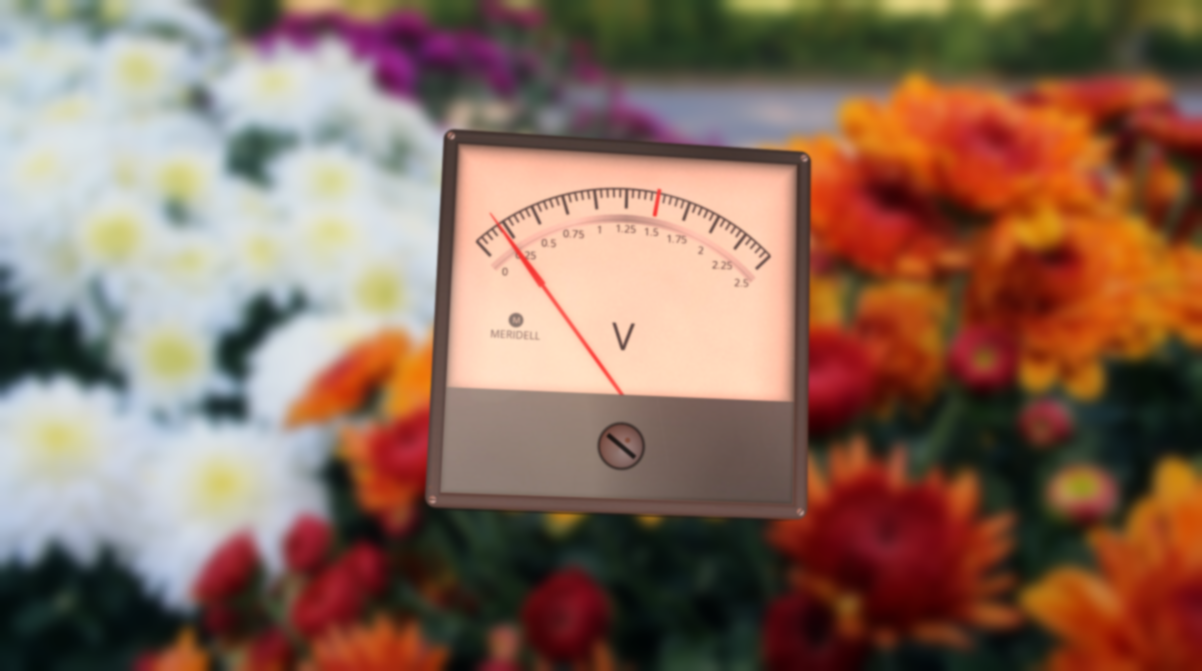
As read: 0.2 V
